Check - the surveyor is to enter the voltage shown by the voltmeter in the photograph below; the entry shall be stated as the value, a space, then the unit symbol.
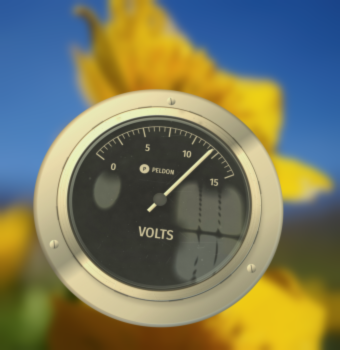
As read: 12 V
